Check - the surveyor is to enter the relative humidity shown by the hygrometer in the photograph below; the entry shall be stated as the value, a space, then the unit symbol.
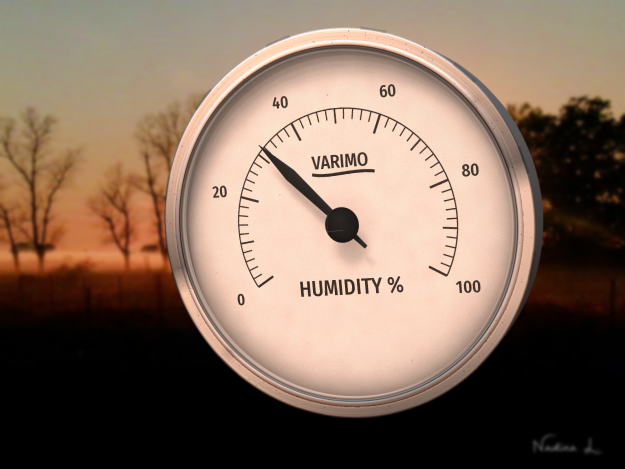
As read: 32 %
